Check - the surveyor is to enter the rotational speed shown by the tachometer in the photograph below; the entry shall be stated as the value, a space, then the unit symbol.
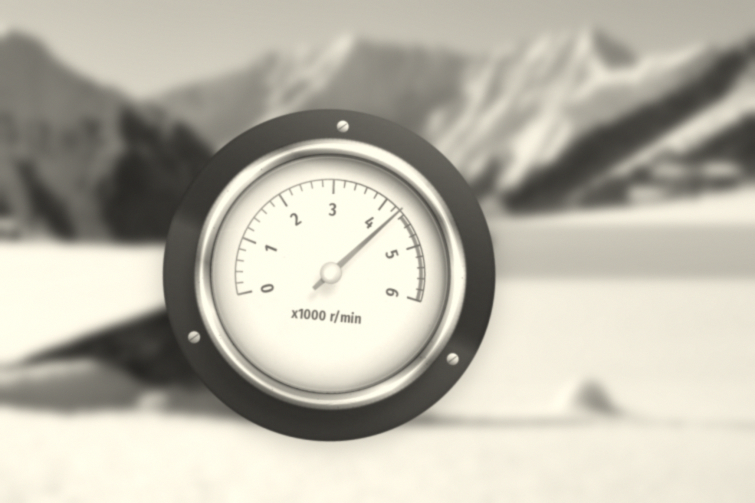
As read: 4300 rpm
